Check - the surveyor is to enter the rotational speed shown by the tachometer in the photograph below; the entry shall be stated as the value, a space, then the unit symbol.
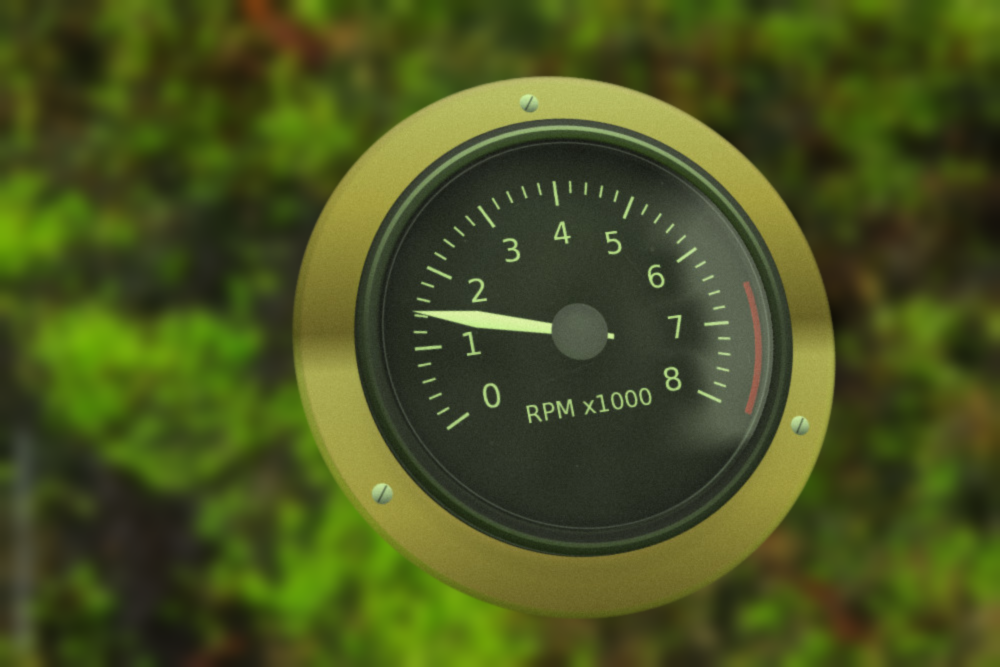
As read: 1400 rpm
